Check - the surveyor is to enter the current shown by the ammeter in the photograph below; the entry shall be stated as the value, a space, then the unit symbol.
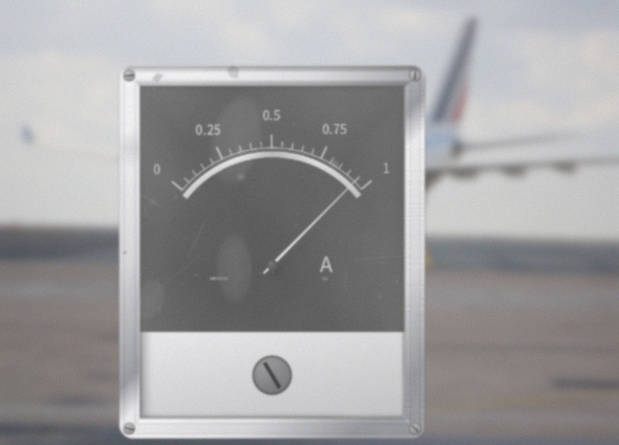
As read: 0.95 A
